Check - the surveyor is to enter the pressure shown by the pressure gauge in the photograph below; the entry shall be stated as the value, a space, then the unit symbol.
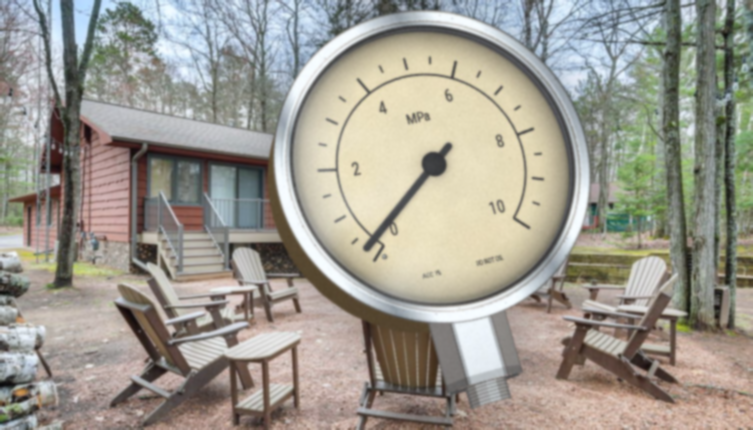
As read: 0.25 MPa
